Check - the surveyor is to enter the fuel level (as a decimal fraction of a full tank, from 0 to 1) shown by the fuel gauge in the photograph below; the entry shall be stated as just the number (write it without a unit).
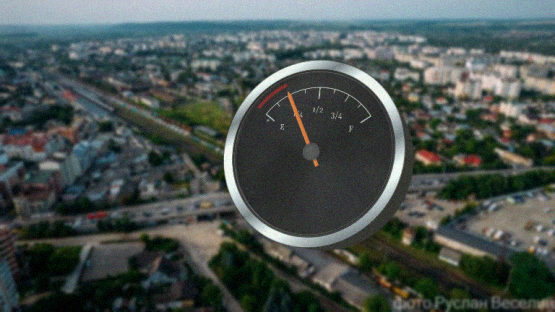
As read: 0.25
